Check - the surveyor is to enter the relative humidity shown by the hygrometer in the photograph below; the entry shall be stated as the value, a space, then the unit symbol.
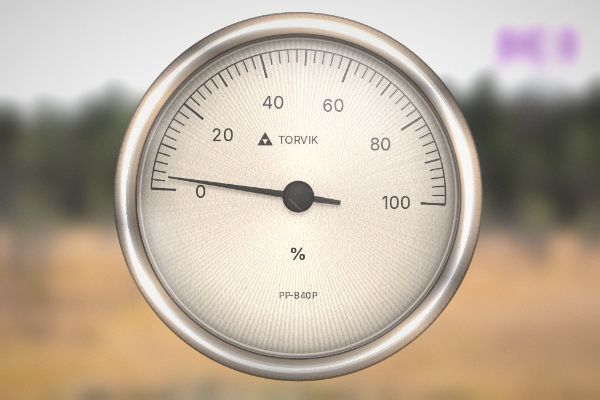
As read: 3 %
